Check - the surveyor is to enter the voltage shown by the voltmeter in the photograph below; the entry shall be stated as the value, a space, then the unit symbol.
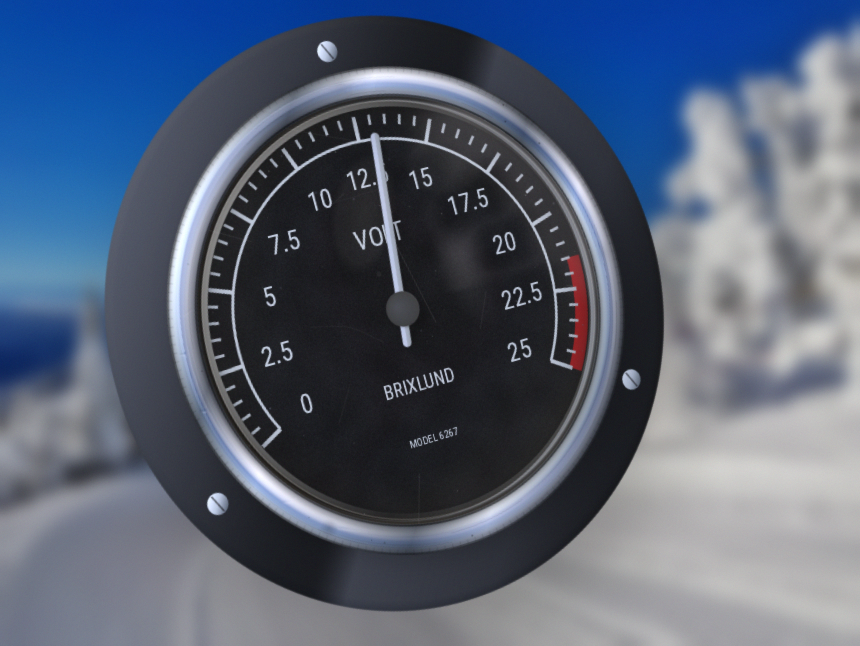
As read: 13 V
